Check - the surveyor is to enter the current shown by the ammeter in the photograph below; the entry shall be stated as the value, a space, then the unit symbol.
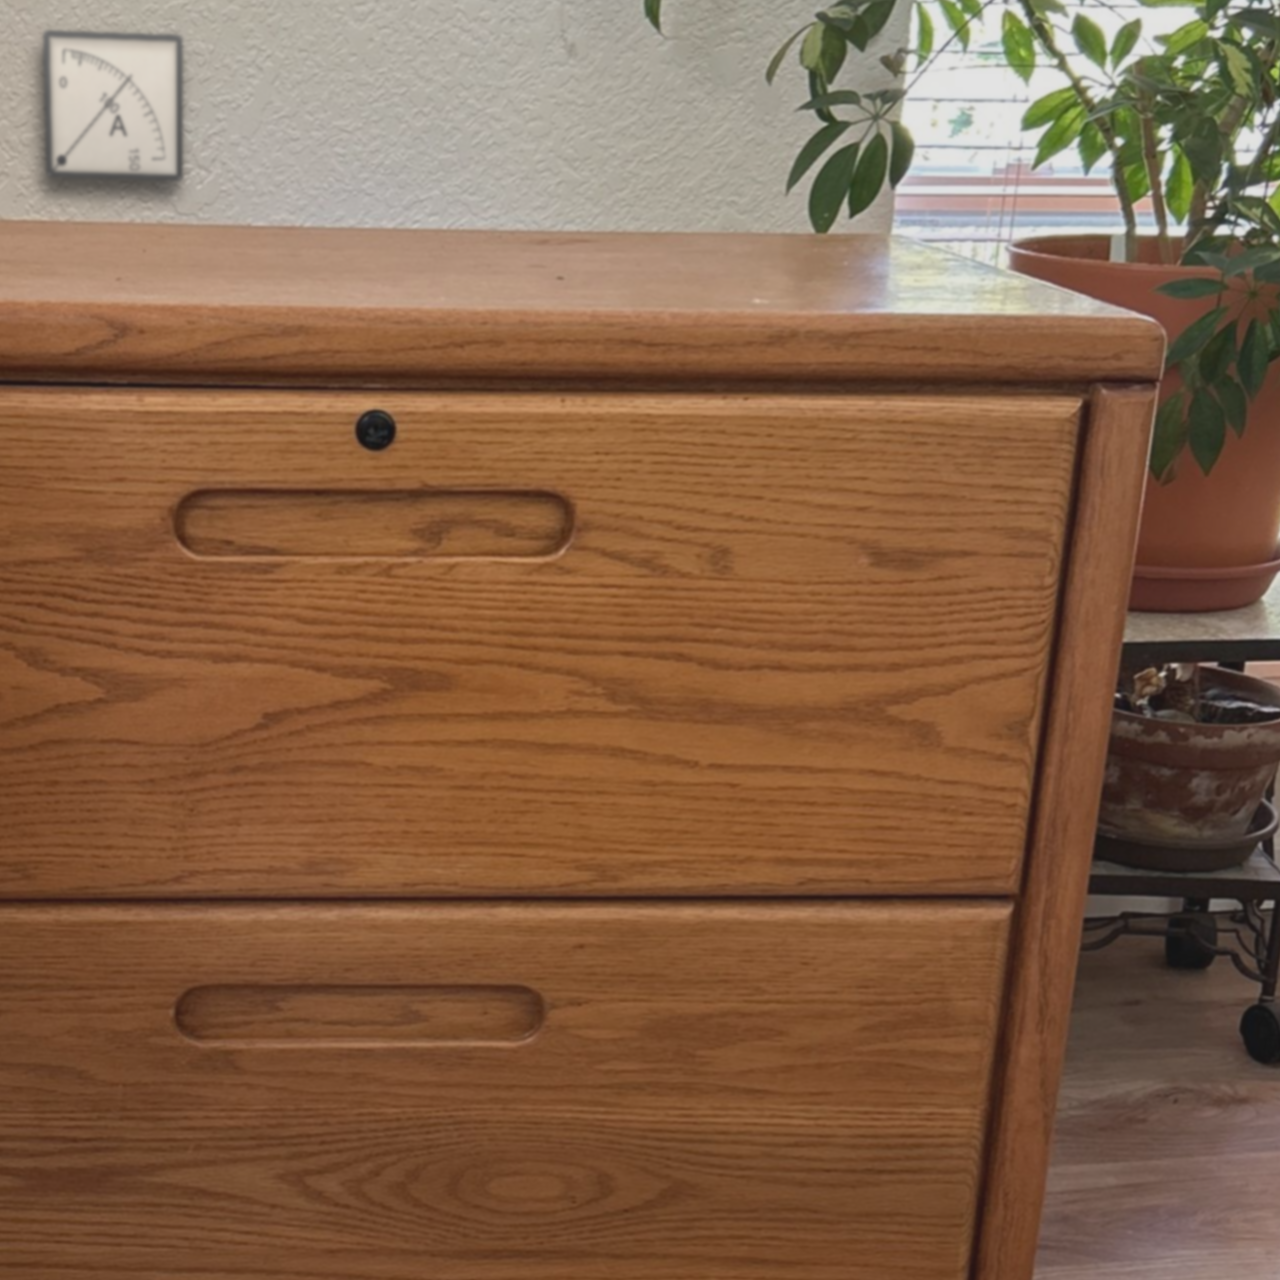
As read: 100 A
